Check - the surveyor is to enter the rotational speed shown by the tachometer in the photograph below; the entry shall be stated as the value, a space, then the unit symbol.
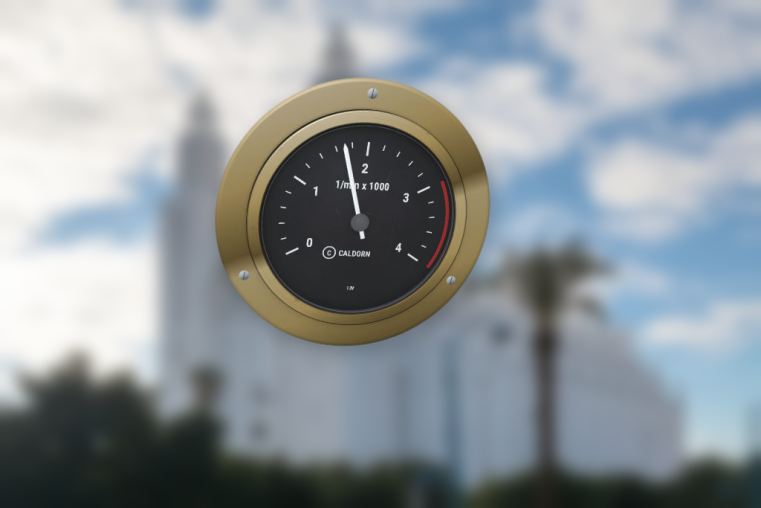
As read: 1700 rpm
